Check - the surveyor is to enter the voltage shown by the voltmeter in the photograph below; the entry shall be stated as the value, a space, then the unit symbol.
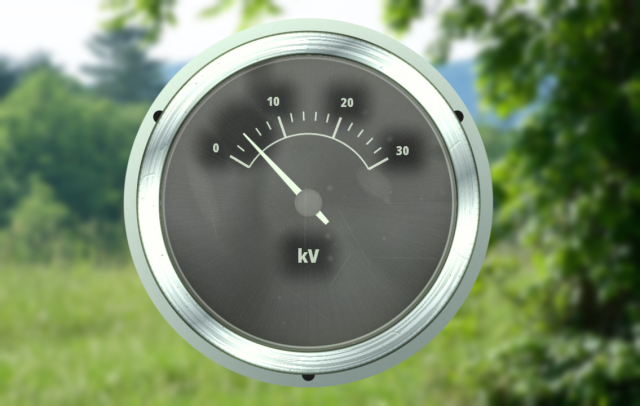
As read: 4 kV
